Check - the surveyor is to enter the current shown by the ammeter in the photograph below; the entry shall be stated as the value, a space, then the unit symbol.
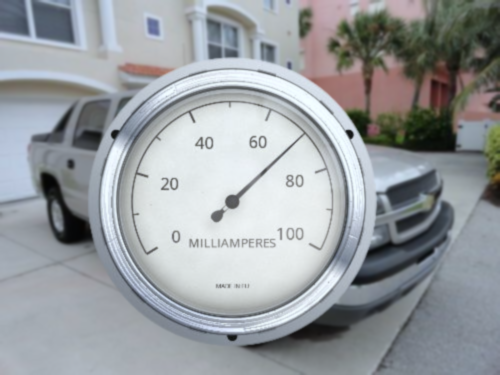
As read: 70 mA
